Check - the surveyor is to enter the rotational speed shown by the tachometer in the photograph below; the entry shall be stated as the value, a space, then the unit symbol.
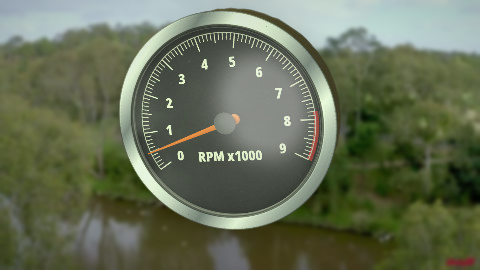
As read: 500 rpm
